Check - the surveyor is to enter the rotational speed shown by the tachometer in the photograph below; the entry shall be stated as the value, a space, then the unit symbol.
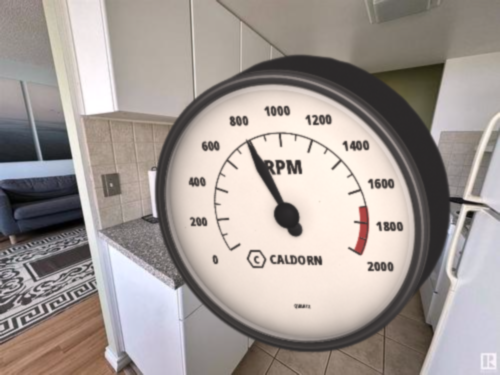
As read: 800 rpm
